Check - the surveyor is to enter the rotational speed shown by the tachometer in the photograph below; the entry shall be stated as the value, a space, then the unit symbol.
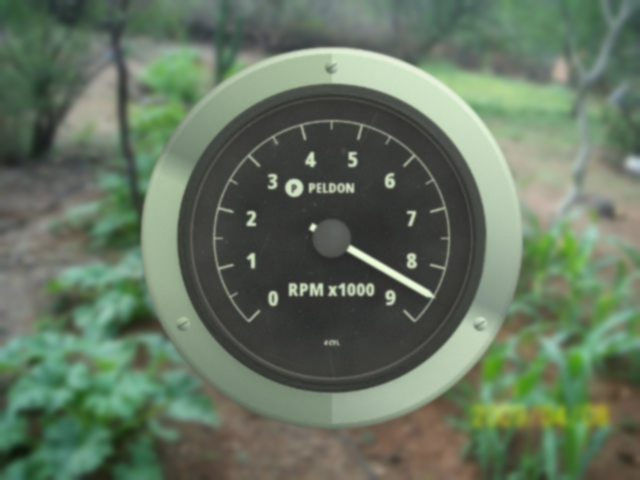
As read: 8500 rpm
